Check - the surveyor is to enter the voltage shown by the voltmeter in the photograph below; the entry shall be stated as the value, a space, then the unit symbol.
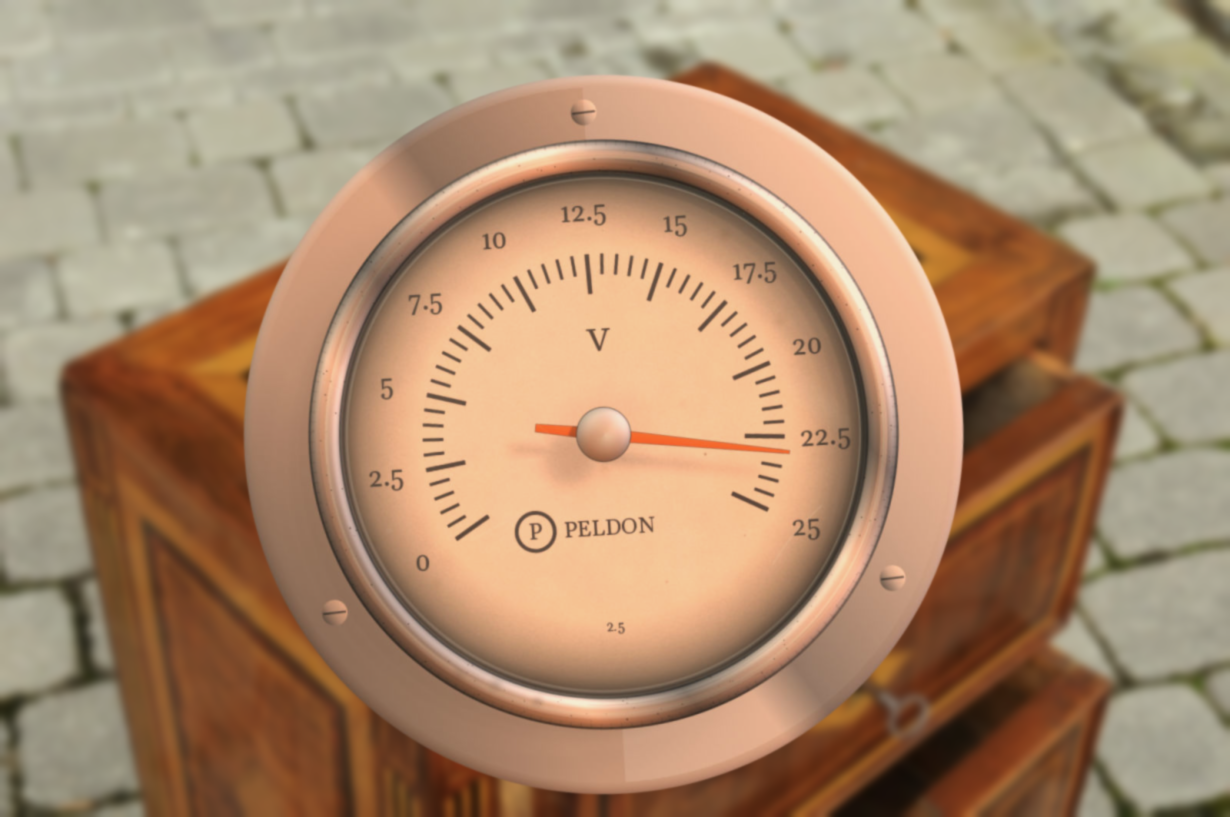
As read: 23 V
